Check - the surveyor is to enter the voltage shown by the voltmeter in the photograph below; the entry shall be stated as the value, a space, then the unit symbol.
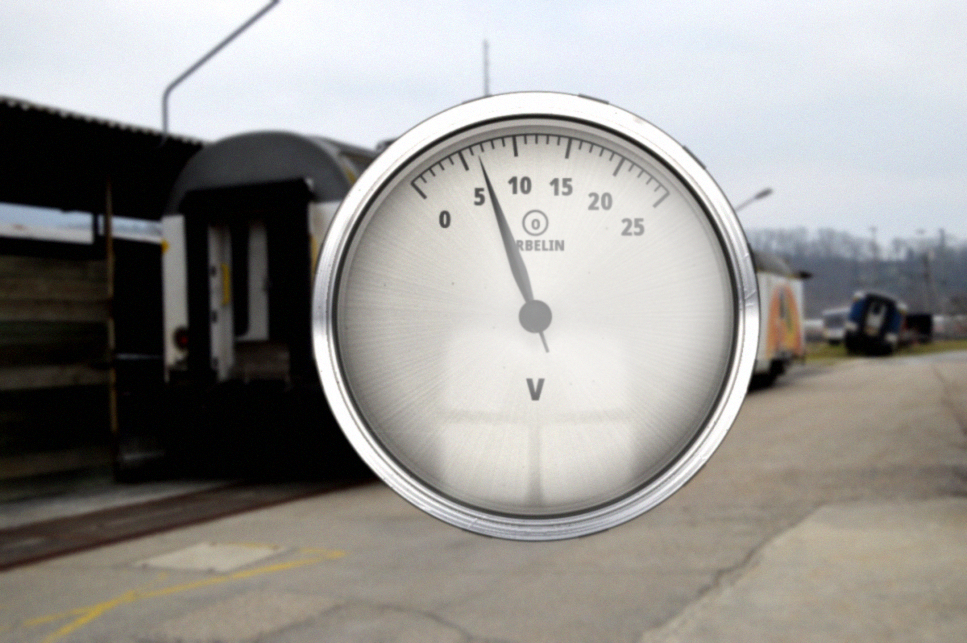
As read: 6.5 V
